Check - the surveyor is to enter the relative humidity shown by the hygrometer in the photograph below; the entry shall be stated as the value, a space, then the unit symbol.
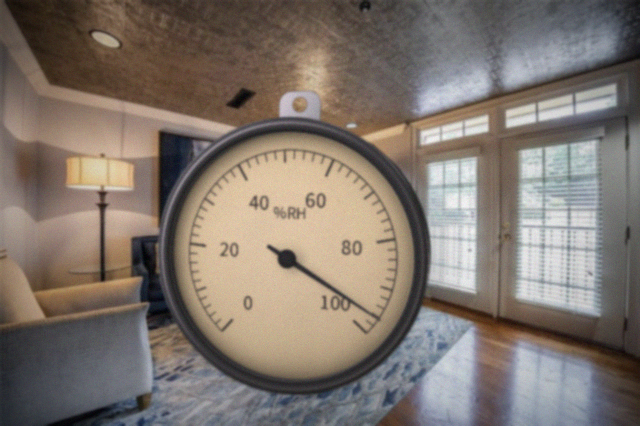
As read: 96 %
